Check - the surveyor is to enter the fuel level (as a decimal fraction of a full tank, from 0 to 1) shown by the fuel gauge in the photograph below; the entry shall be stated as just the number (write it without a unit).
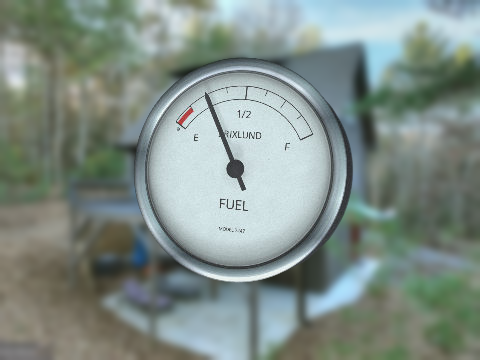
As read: 0.25
